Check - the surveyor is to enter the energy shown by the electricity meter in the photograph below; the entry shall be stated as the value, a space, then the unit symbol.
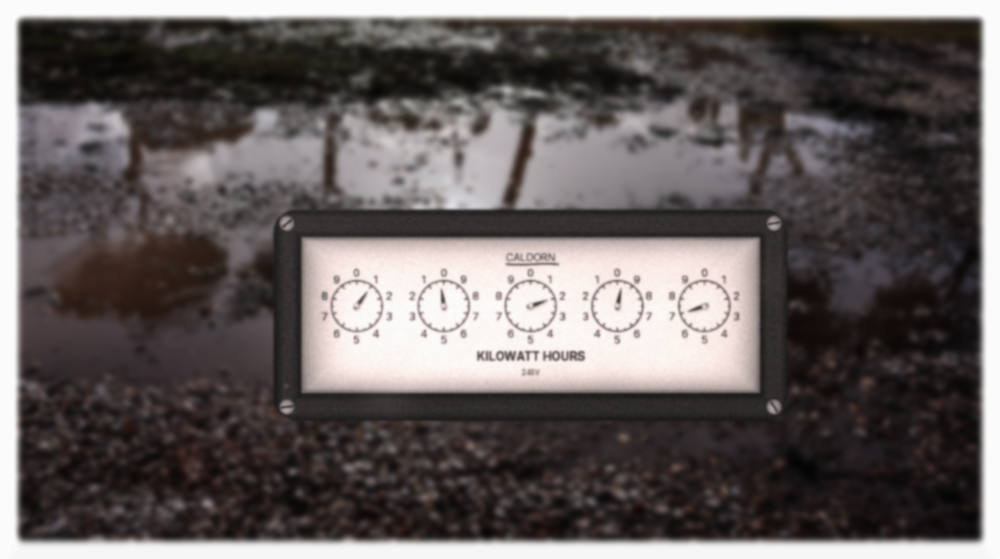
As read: 10197 kWh
